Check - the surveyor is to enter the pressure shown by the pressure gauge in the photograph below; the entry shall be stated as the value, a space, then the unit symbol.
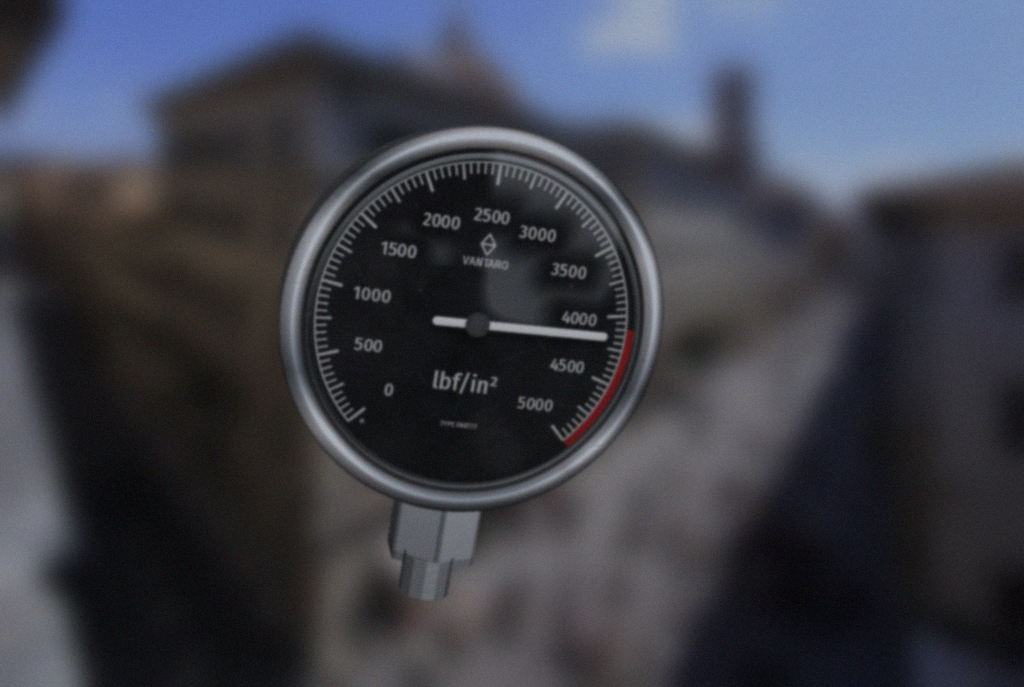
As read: 4150 psi
